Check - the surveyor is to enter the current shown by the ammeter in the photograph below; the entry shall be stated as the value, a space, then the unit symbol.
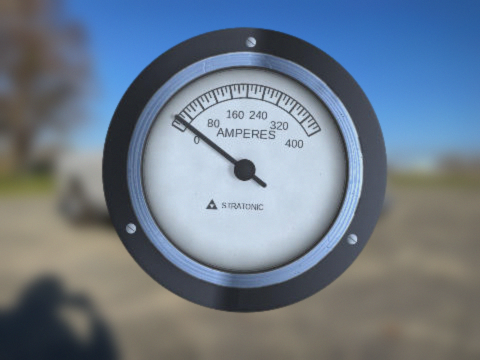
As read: 20 A
